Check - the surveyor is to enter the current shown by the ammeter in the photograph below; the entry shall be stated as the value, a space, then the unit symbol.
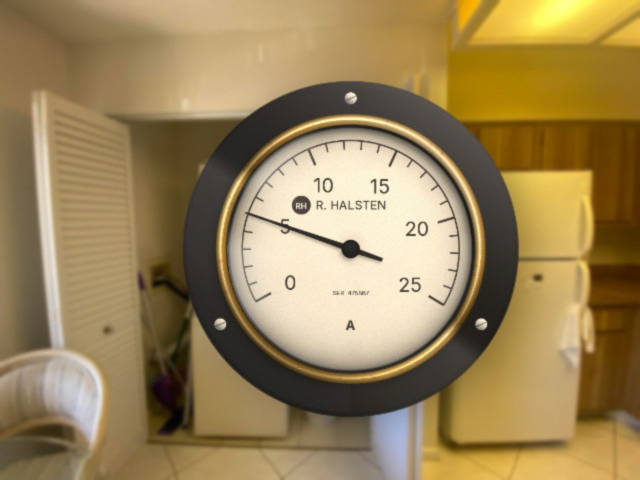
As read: 5 A
